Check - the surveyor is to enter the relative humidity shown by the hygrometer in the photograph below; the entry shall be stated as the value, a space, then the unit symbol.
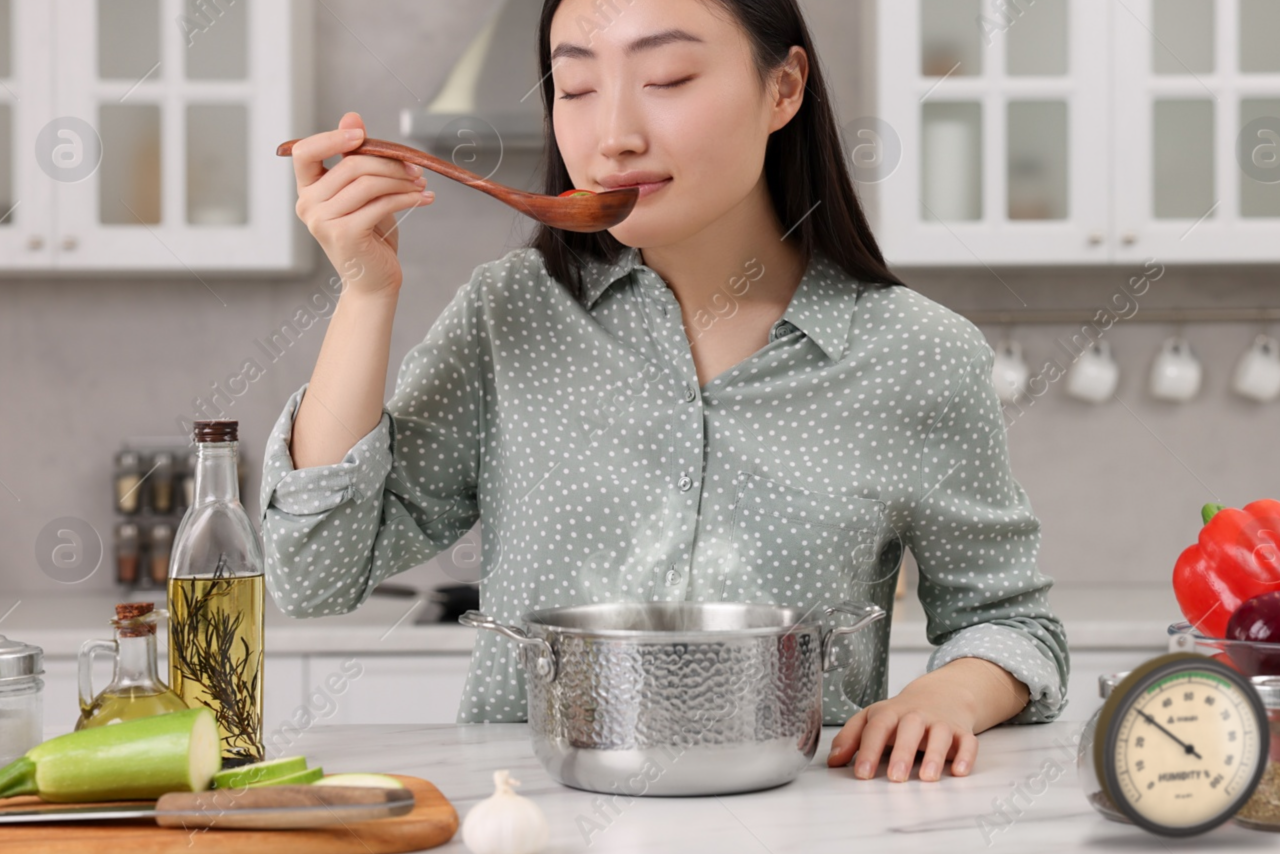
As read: 30 %
